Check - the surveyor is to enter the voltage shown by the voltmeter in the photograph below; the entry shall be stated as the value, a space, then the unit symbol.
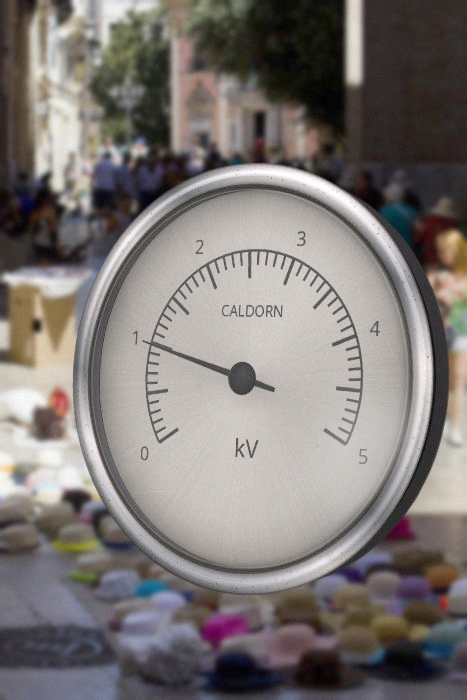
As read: 1 kV
